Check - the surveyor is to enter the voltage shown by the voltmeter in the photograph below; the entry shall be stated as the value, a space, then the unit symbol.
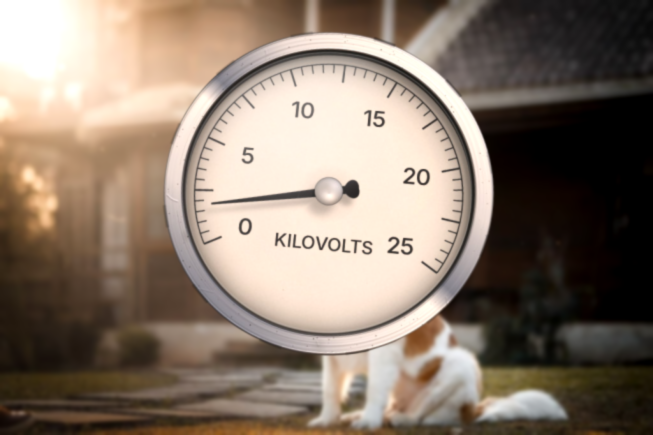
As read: 1.75 kV
